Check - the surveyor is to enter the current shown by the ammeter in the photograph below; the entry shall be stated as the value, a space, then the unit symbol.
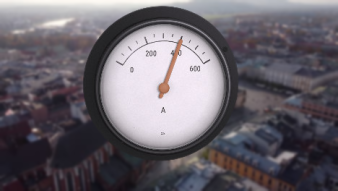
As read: 400 A
